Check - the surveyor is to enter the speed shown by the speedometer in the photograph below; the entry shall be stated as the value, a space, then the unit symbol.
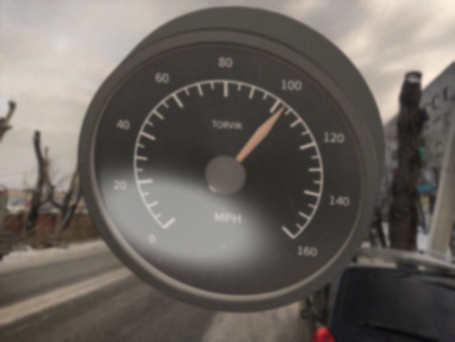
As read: 102.5 mph
